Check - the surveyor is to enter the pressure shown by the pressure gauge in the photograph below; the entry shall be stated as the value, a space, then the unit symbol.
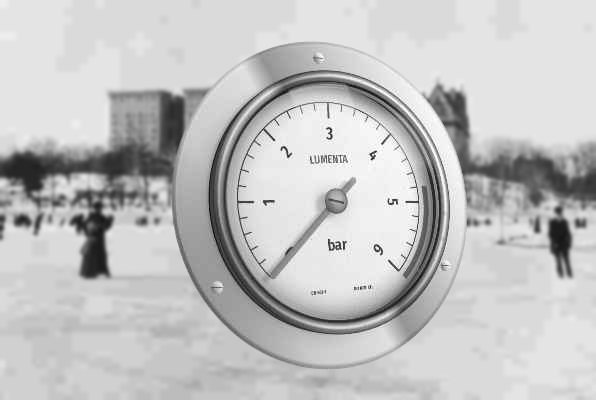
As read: 0 bar
